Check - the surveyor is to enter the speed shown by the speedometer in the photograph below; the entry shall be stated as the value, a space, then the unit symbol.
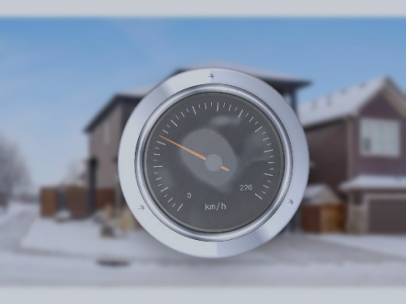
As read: 65 km/h
